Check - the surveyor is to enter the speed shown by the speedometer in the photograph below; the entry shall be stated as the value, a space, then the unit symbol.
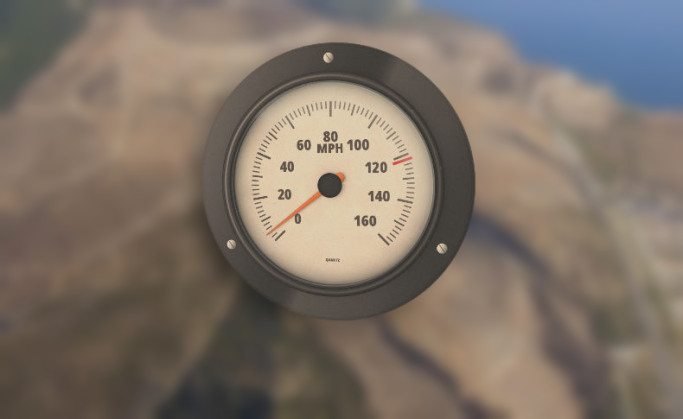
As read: 4 mph
